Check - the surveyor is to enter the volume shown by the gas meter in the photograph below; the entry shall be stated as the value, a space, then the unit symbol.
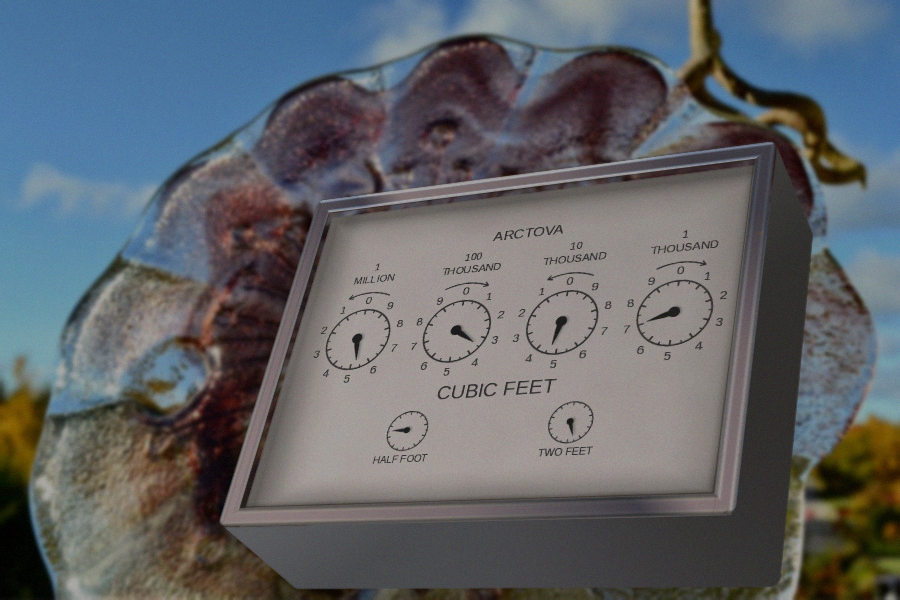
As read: 534700 ft³
